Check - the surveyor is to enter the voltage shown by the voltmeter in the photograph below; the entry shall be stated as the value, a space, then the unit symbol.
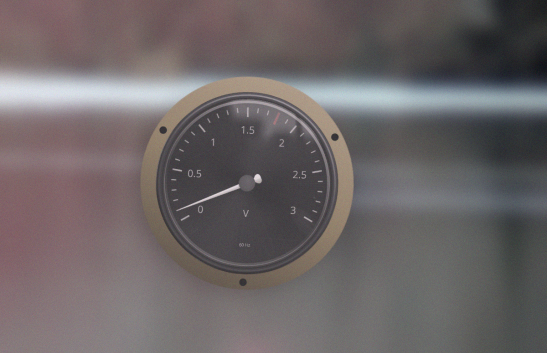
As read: 0.1 V
